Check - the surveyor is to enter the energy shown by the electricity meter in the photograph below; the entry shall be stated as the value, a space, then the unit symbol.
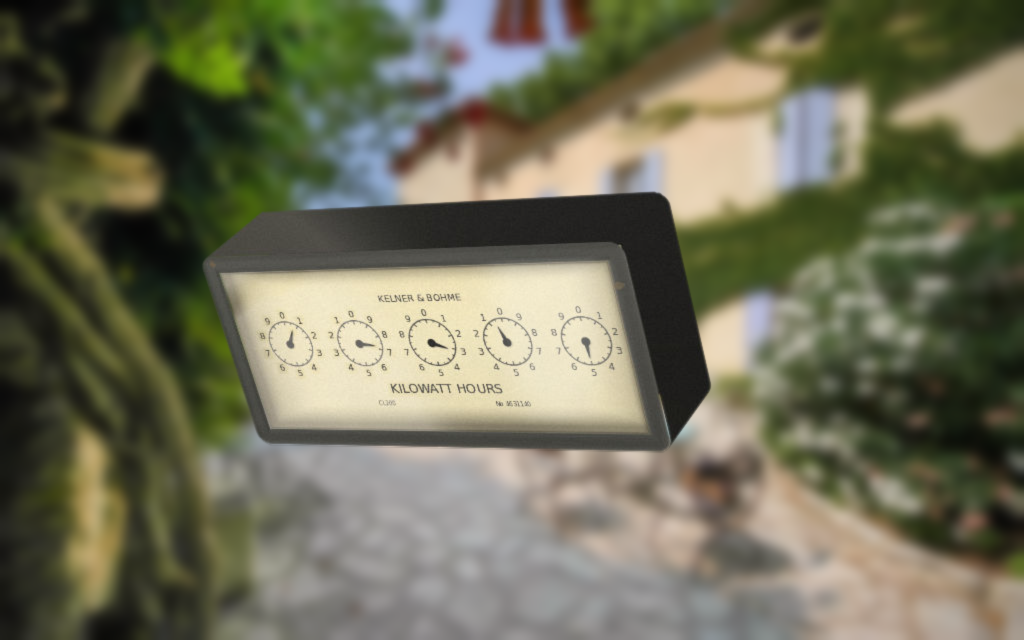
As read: 7305 kWh
